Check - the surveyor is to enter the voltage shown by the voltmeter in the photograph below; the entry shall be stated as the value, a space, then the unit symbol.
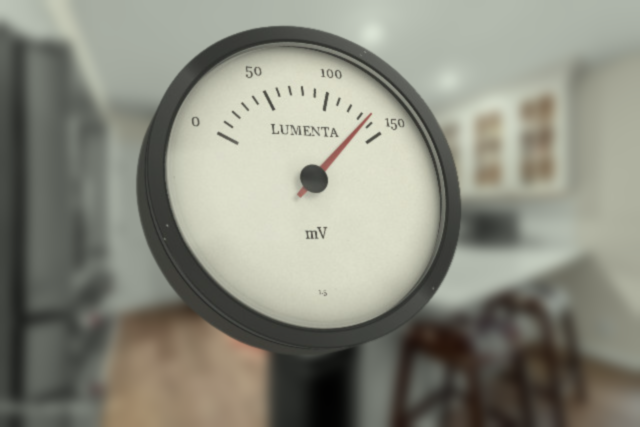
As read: 135 mV
